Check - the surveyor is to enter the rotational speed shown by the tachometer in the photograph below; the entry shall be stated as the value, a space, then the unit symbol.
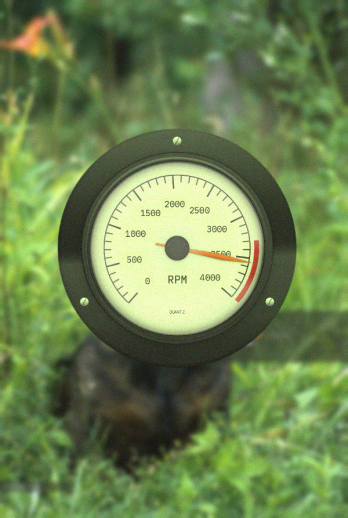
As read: 3550 rpm
